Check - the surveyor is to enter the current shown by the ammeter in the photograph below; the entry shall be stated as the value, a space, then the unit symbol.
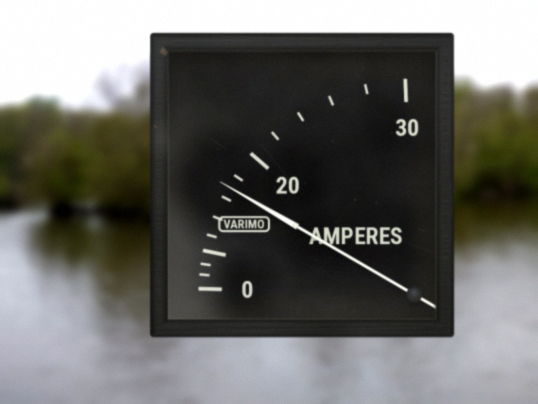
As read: 17 A
